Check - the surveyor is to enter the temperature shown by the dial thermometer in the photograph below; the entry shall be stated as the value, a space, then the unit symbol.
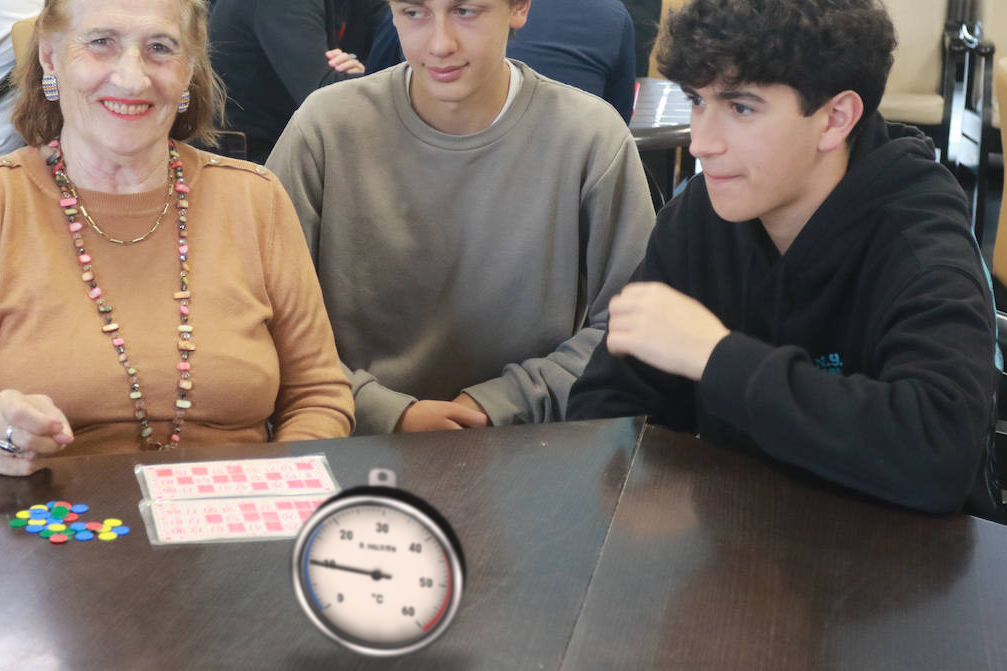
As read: 10 °C
